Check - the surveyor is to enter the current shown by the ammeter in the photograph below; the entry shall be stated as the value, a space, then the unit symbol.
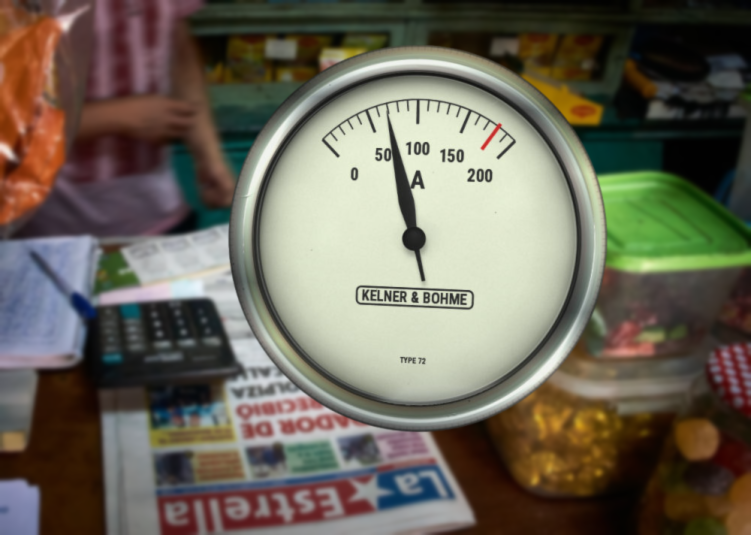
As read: 70 A
